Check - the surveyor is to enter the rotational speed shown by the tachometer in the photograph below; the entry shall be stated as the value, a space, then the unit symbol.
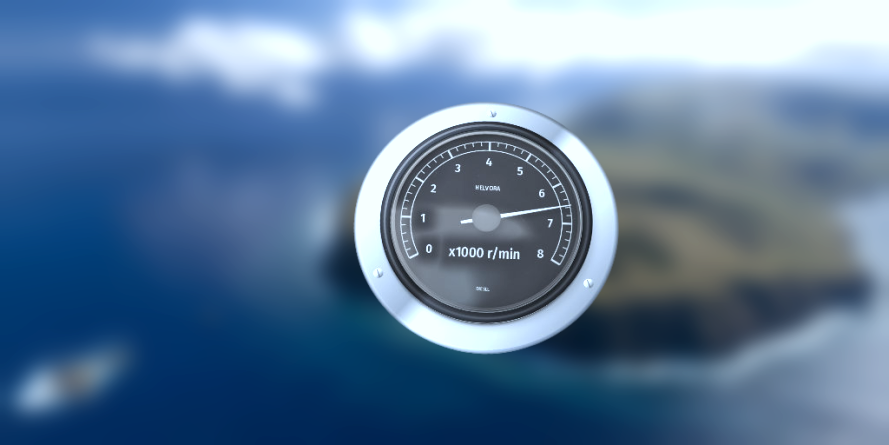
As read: 6600 rpm
